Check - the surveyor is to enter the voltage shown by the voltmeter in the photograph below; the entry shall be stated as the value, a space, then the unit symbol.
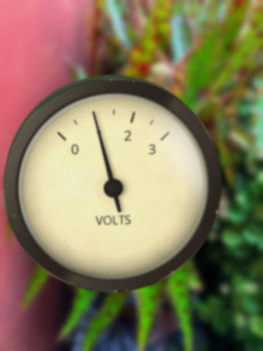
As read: 1 V
